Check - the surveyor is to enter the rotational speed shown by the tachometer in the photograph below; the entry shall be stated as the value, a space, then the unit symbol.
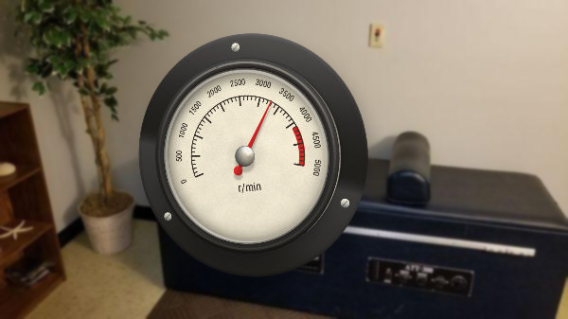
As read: 3300 rpm
